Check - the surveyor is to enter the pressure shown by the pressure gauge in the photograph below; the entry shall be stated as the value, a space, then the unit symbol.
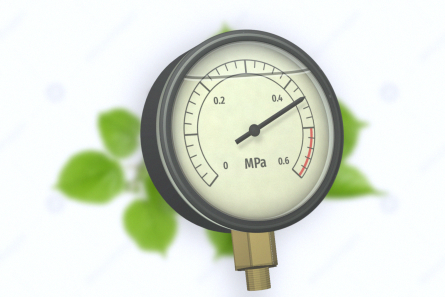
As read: 0.44 MPa
